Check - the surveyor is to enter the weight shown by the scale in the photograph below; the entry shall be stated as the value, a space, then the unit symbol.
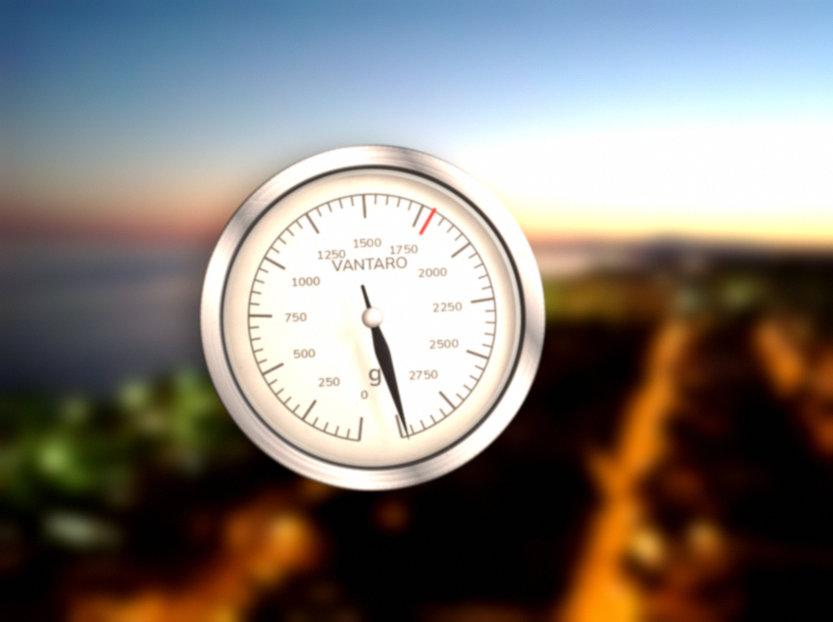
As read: 2975 g
